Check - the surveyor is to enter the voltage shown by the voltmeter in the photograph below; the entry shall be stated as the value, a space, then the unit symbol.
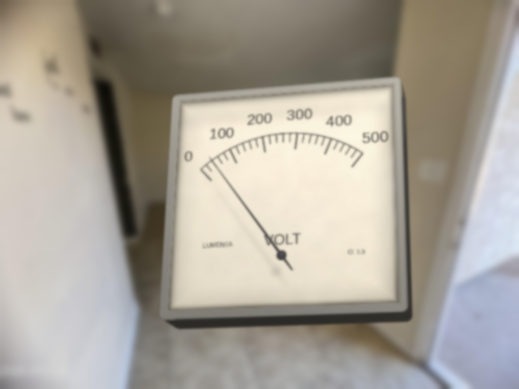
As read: 40 V
